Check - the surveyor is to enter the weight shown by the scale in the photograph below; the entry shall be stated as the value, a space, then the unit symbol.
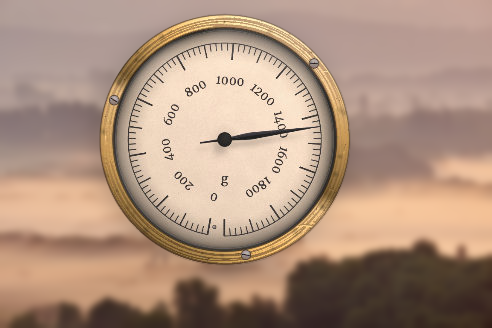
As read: 1440 g
